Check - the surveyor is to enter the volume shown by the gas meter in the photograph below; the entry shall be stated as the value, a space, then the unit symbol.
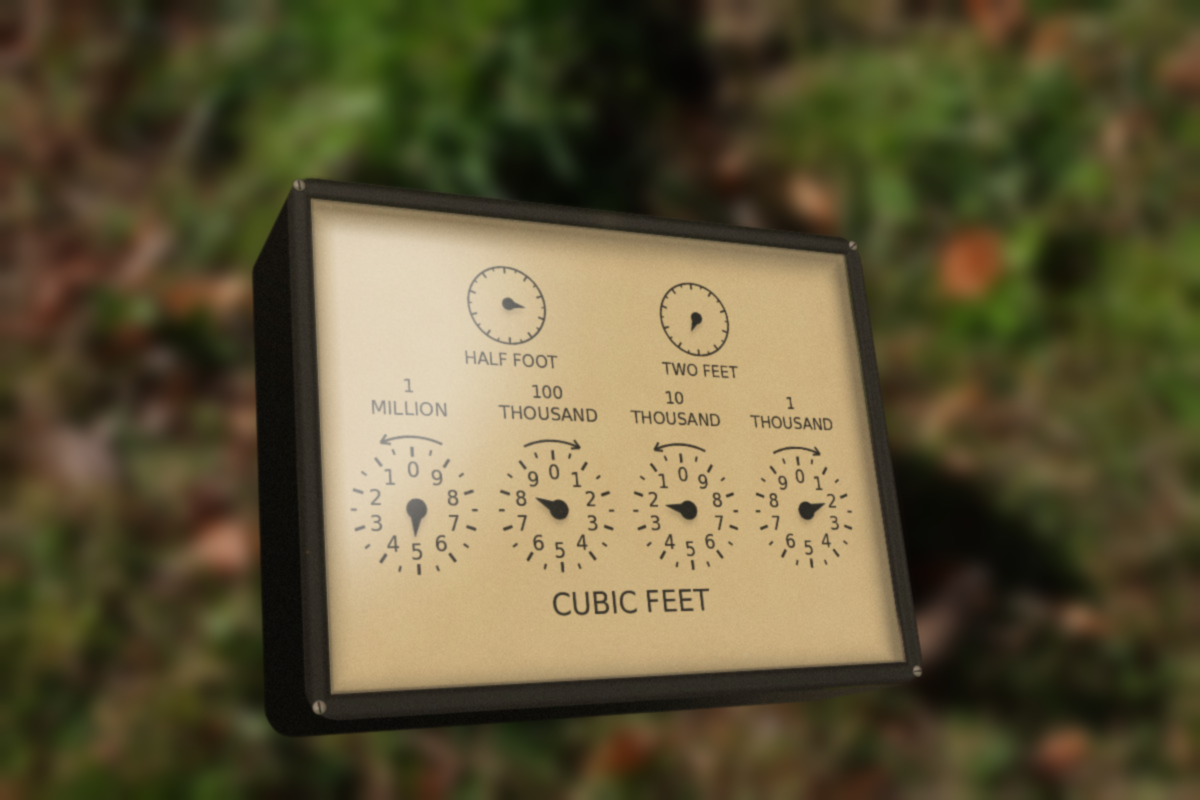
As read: 482200 ft³
